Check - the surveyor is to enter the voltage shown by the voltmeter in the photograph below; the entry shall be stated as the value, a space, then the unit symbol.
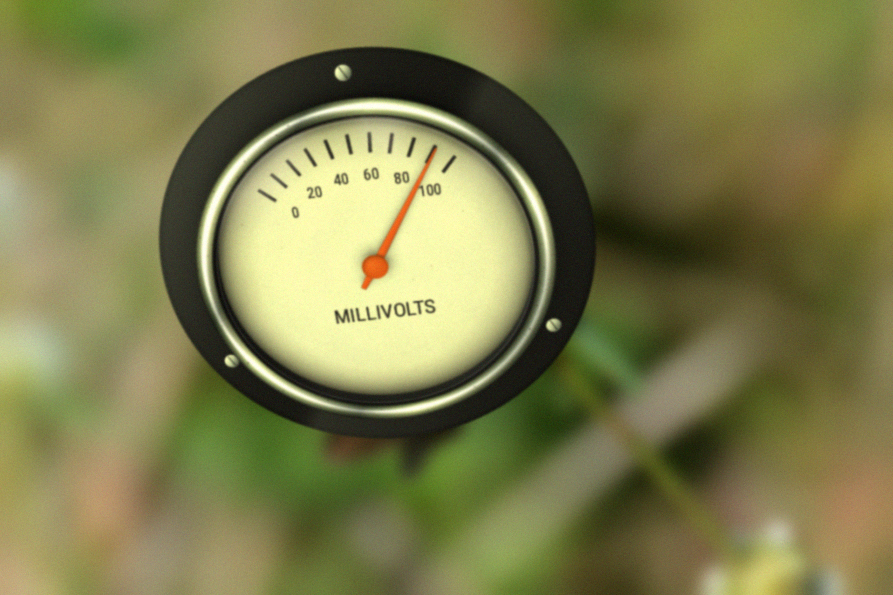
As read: 90 mV
